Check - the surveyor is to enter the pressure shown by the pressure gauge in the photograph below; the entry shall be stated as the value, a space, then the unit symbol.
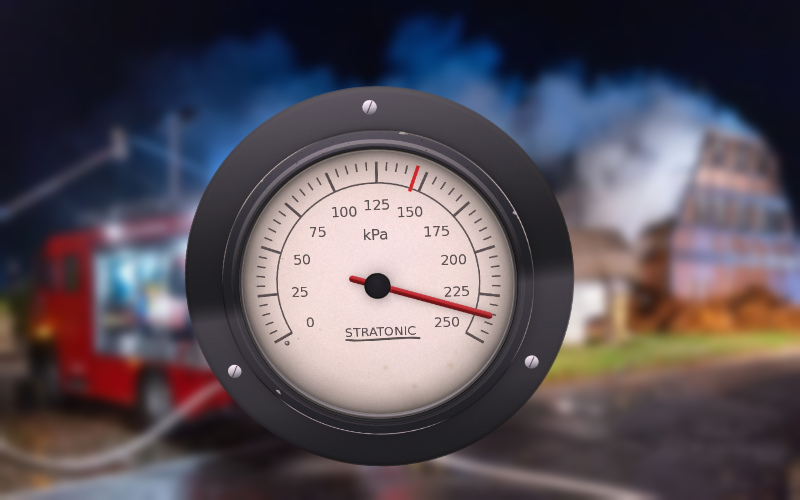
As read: 235 kPa
